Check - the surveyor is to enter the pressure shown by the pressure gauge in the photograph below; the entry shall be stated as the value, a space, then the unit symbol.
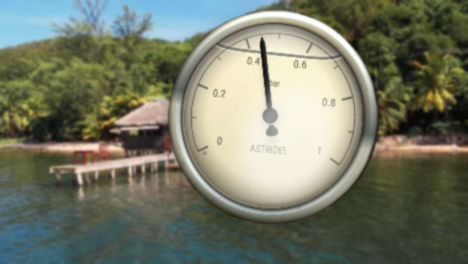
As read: 0.45 bar
